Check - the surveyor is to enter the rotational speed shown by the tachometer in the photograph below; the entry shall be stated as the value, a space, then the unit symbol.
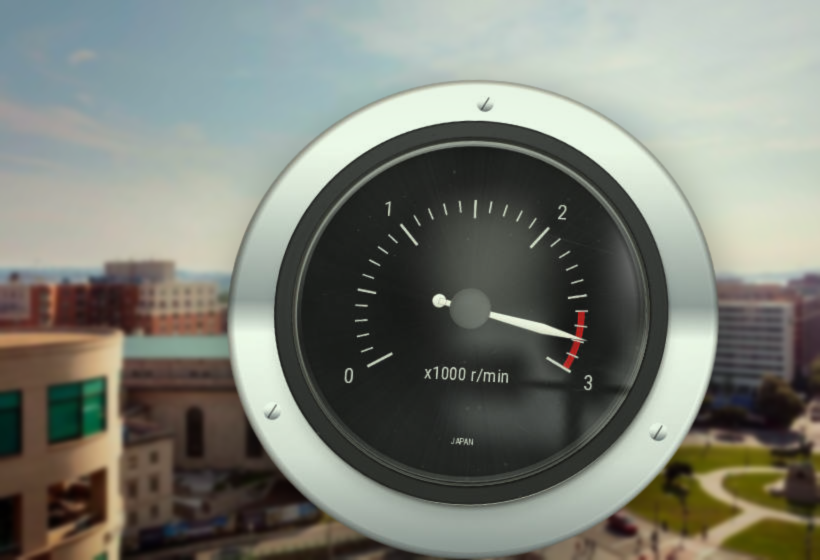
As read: 2800 rpm
